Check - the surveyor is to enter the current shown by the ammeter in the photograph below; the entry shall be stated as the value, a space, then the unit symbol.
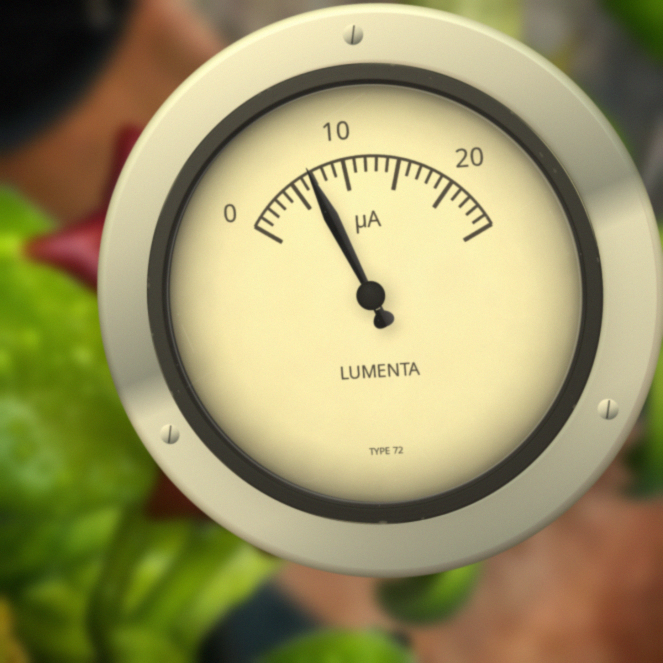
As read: 7 µA
